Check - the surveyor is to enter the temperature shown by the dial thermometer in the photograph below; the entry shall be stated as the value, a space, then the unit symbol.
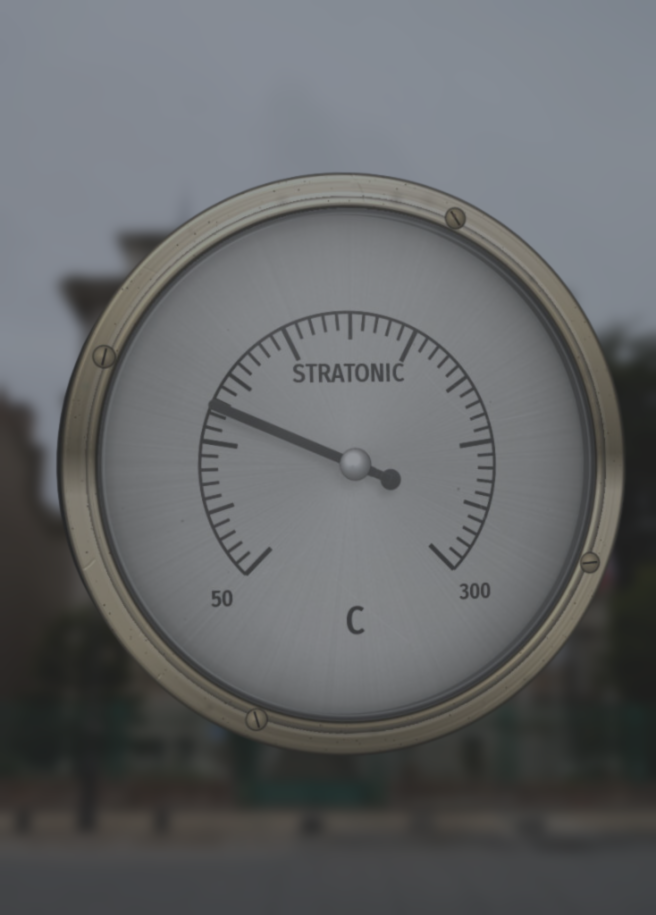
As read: 112.5 °C
